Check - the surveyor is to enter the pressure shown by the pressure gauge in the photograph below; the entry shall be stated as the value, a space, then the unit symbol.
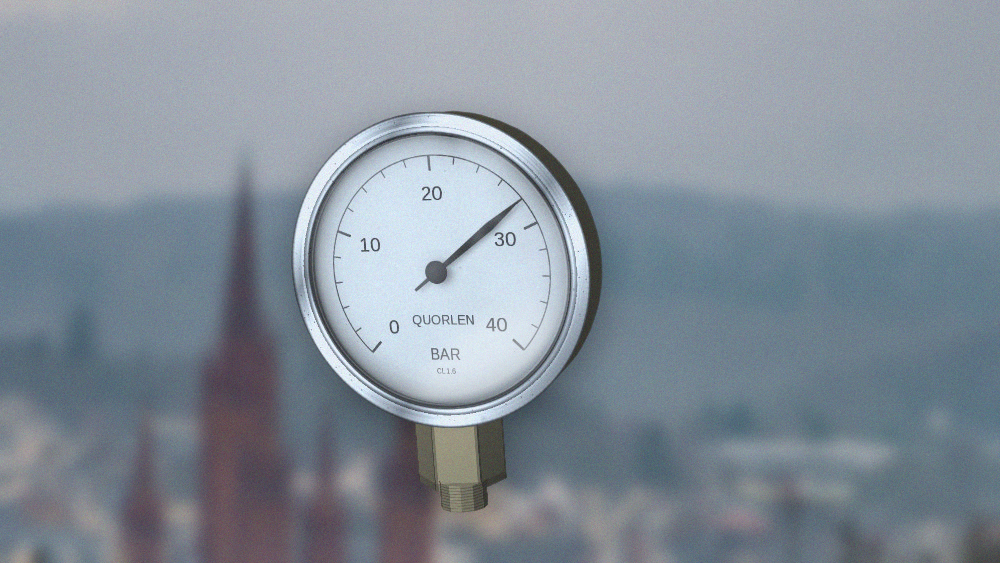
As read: 28 bar
